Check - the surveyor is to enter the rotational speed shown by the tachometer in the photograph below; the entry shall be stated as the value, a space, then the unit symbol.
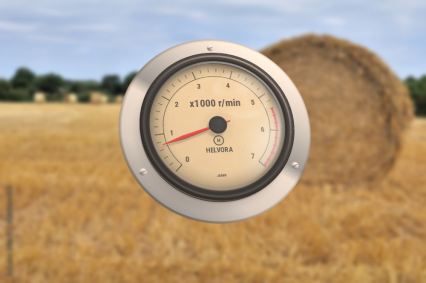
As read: 700 rpm
